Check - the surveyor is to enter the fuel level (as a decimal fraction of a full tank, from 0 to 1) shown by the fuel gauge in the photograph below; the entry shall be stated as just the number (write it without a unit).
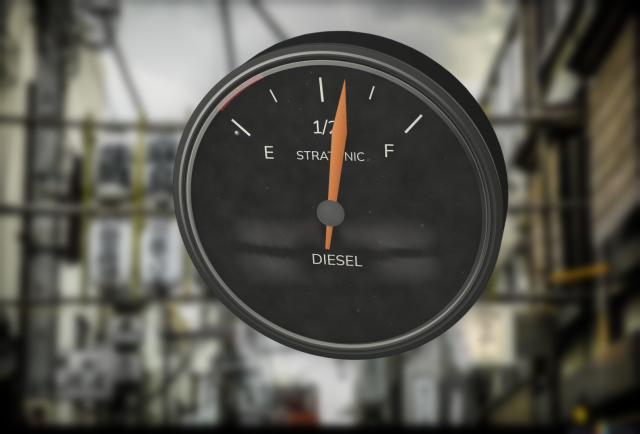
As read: 0.625
